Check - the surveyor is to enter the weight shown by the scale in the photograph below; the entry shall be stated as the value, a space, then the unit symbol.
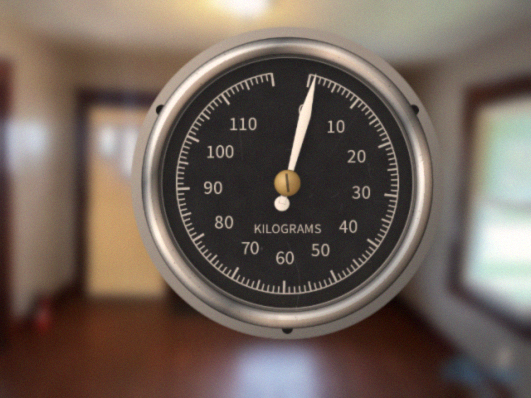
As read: 1 kg
